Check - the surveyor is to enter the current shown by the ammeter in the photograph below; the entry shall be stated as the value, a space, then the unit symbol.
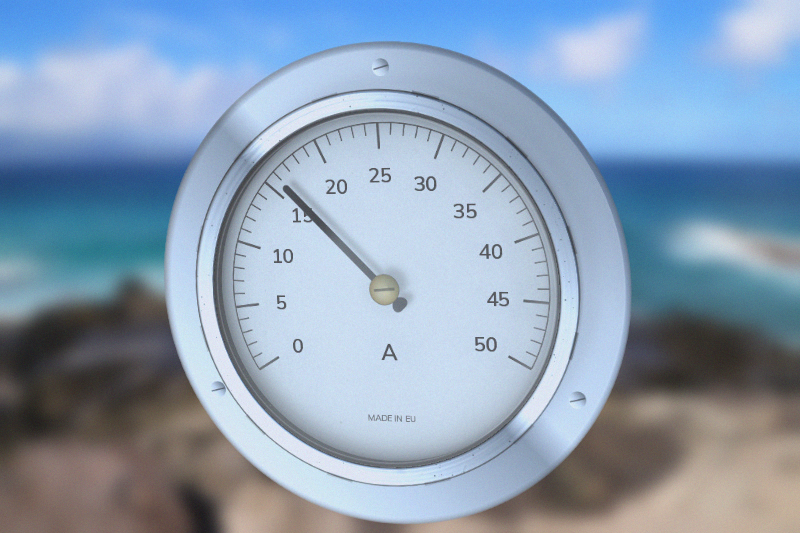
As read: 16 A
